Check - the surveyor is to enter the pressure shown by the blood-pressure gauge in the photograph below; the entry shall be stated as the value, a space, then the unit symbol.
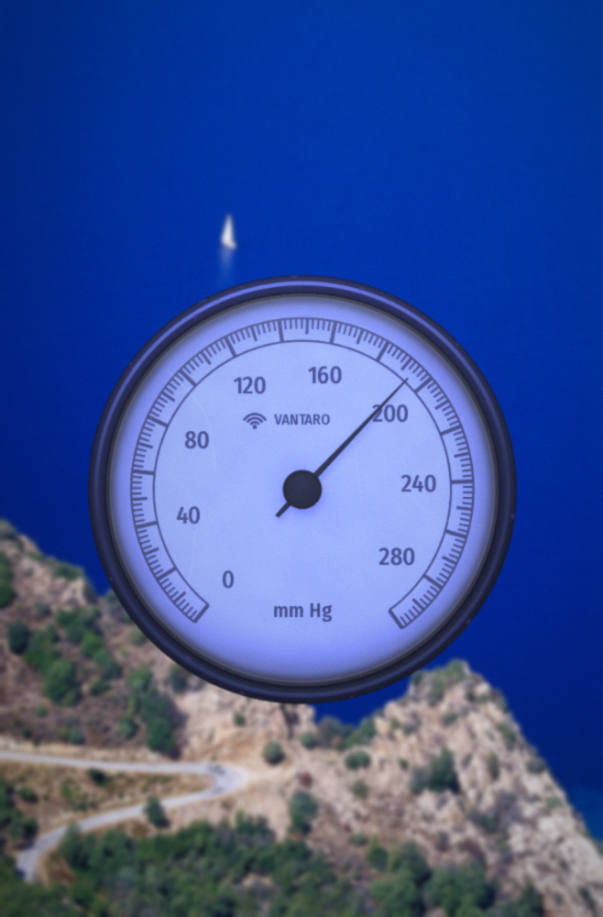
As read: 194 mmHg
